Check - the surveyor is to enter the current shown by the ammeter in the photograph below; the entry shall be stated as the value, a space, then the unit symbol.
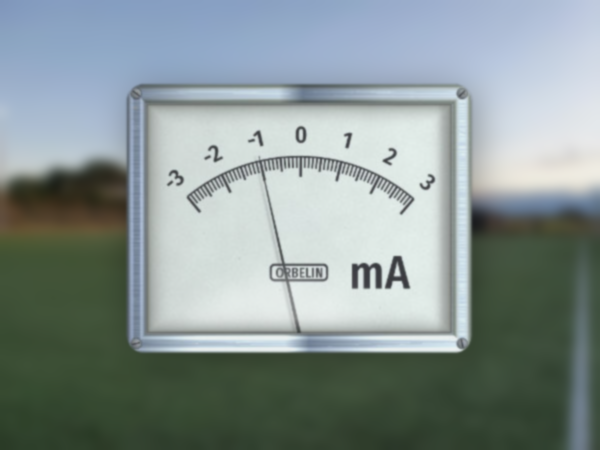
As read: -1 mA
